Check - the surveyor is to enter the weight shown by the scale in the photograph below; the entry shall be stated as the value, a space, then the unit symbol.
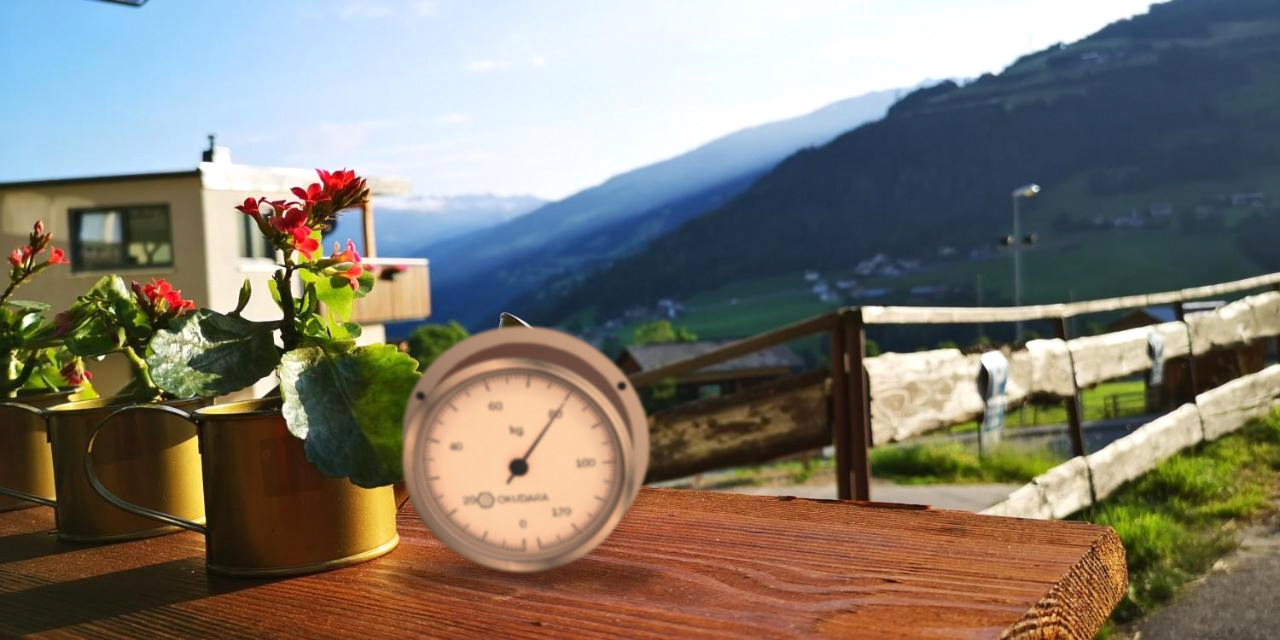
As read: 80 kg
